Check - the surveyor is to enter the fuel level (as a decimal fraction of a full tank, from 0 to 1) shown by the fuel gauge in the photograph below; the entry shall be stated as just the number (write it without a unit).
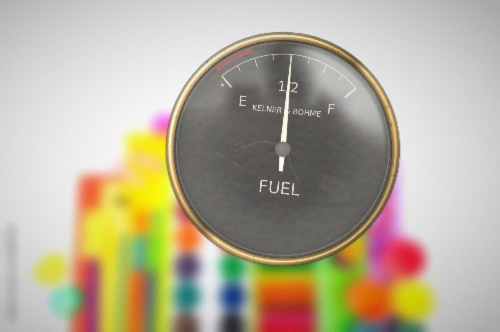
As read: 0.5
